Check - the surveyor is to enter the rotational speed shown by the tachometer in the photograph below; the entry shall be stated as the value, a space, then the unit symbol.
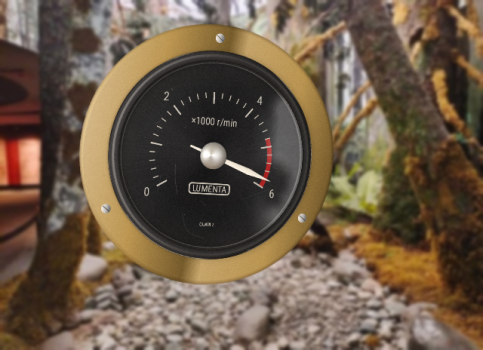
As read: 5800 rpm
